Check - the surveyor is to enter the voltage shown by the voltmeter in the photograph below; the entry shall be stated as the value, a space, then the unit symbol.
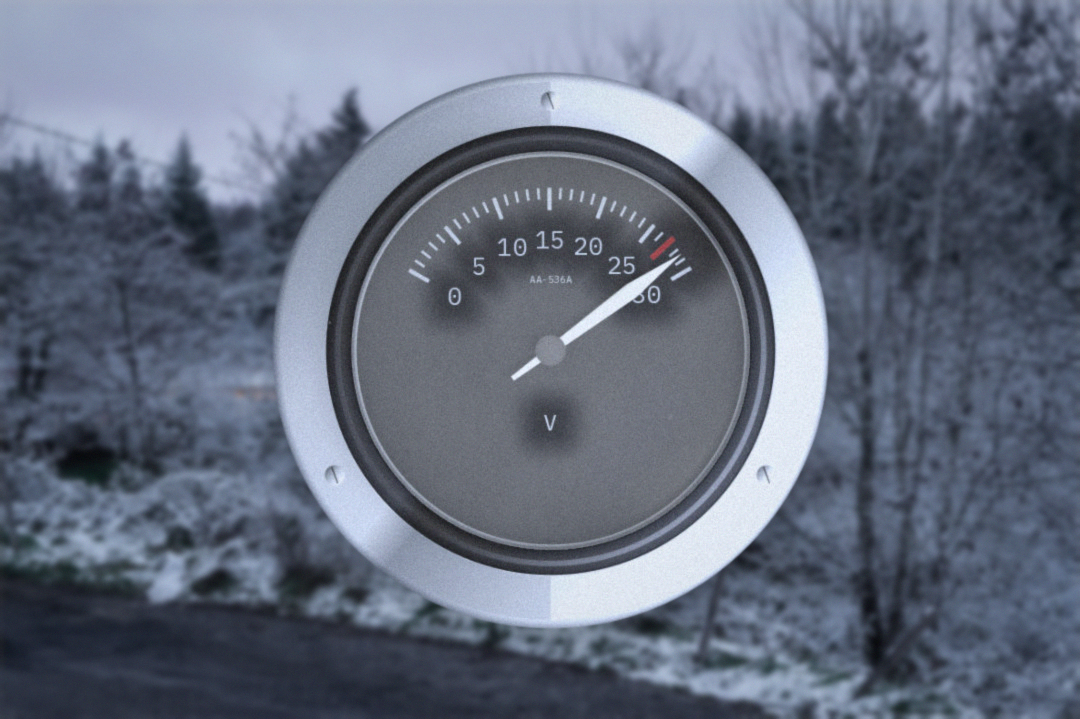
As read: 28.5 V
